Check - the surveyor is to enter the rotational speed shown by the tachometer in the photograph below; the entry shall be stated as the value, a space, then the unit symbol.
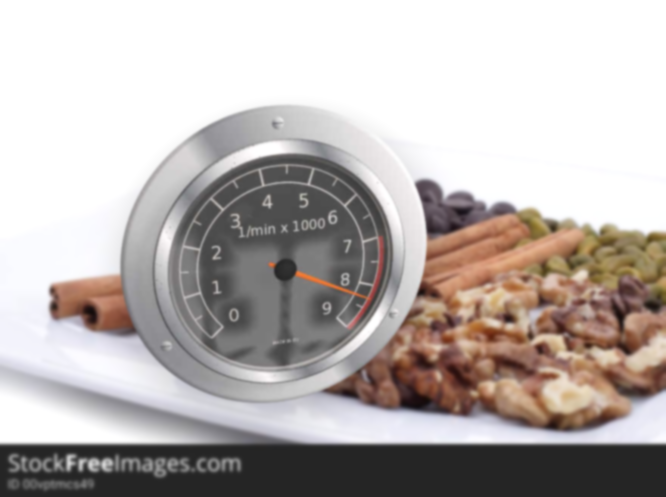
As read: 8250 rpm
